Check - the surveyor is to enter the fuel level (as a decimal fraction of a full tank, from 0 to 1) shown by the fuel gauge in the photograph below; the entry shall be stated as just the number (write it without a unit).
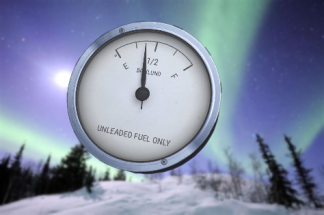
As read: 0.375
